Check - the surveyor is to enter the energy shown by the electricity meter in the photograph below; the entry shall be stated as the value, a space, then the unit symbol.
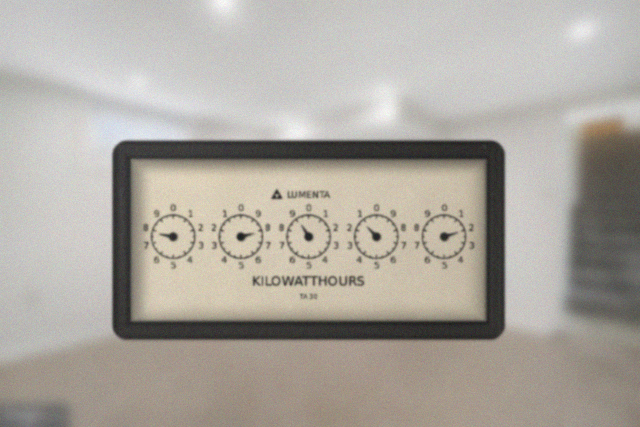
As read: 77912 kWh
